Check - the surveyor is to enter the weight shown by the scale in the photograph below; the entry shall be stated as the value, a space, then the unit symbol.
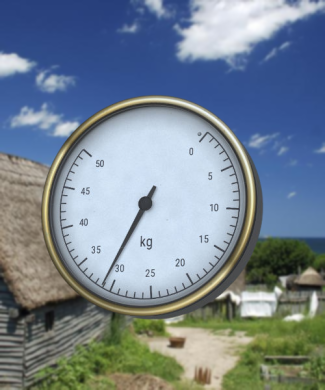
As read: 31 kg
